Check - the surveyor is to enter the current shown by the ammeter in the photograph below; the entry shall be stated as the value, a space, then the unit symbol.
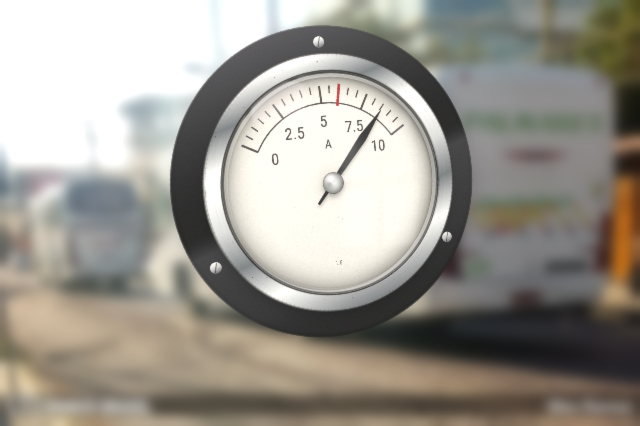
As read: 8.5 A
